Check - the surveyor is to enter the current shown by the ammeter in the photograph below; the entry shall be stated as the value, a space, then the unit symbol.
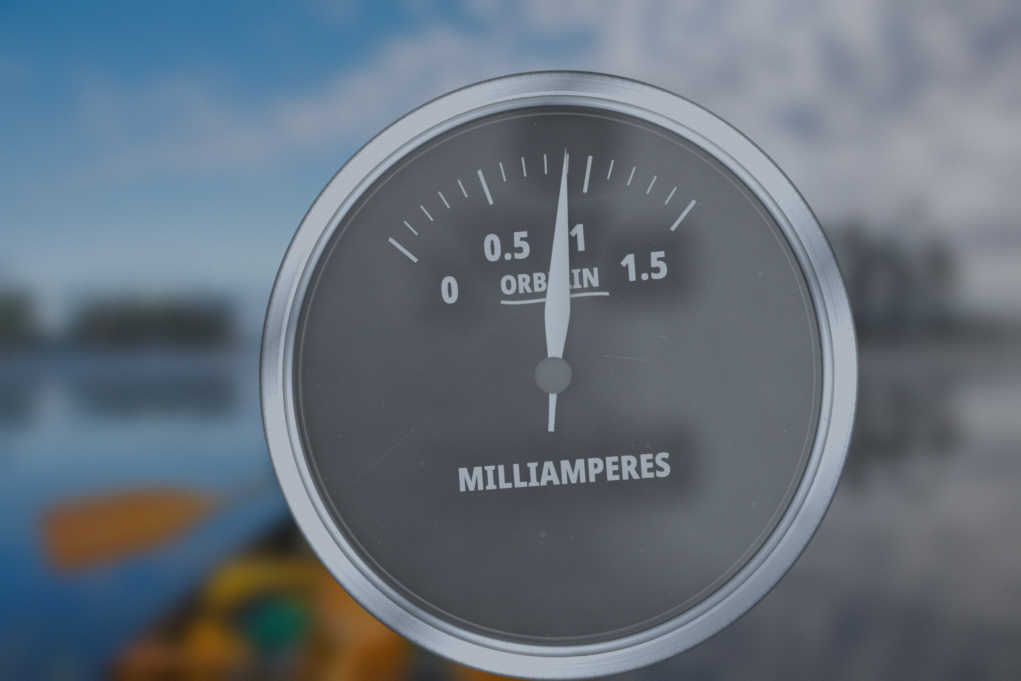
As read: 0.9 mA
